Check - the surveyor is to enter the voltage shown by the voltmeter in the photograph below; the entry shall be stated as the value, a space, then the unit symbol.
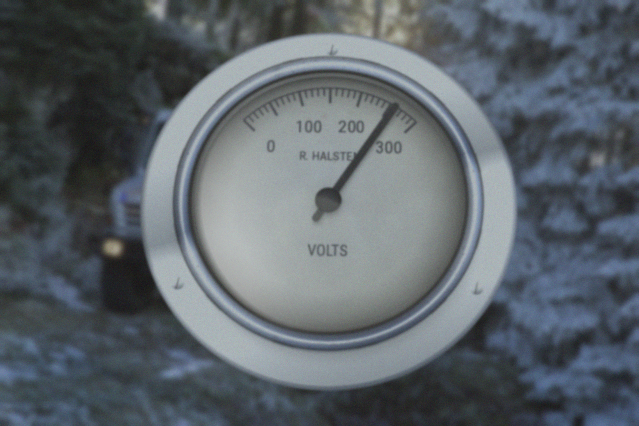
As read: 260 V
